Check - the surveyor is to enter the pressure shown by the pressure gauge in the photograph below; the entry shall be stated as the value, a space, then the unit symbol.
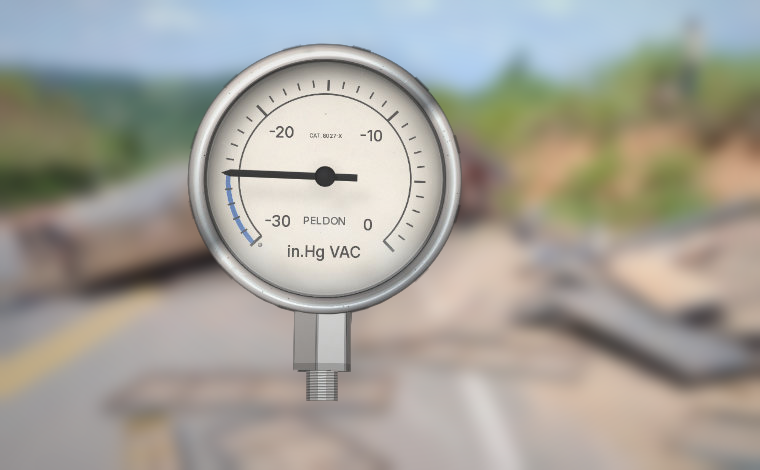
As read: -25 inHg
